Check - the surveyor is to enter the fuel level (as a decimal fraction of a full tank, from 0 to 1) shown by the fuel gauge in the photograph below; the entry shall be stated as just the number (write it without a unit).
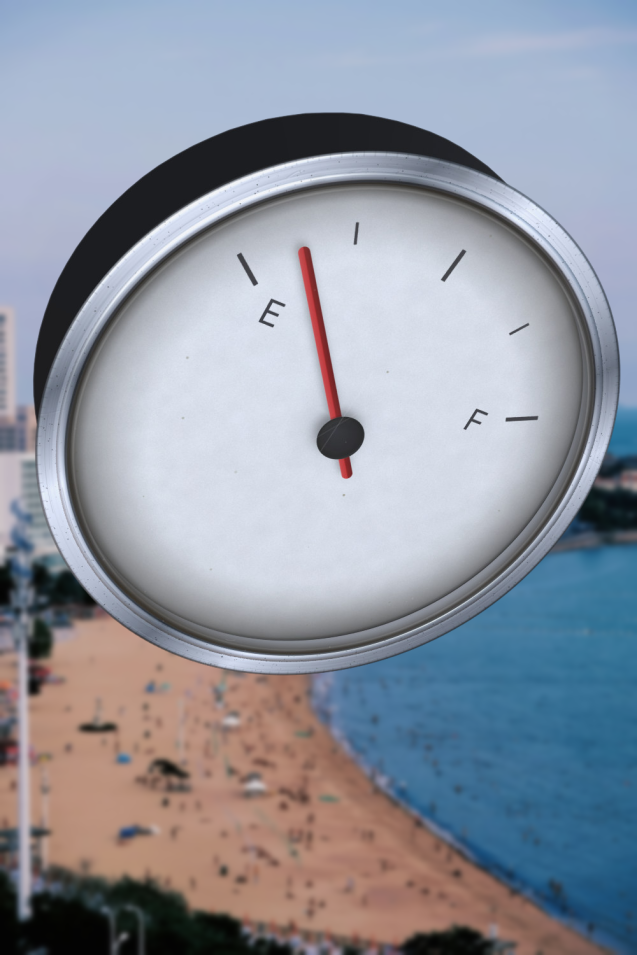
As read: 0.125
